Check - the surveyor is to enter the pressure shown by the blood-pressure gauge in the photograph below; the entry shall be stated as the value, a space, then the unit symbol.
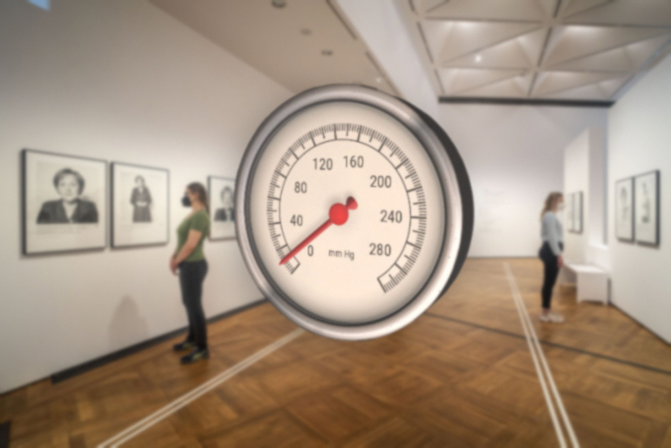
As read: 10 mmHg
